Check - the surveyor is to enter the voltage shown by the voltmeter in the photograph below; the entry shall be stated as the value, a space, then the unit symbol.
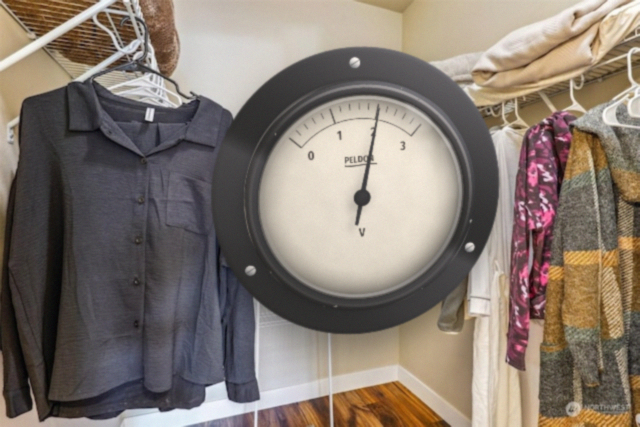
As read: 2 V
